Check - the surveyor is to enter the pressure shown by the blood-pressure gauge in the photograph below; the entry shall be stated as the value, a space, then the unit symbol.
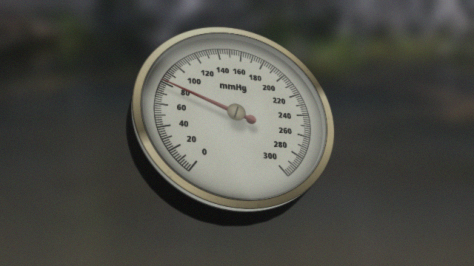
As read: 80 mmHg
